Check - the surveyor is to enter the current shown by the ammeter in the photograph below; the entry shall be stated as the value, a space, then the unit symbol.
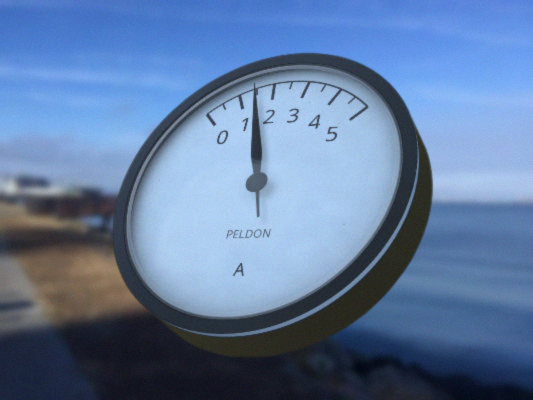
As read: 1.5 A
